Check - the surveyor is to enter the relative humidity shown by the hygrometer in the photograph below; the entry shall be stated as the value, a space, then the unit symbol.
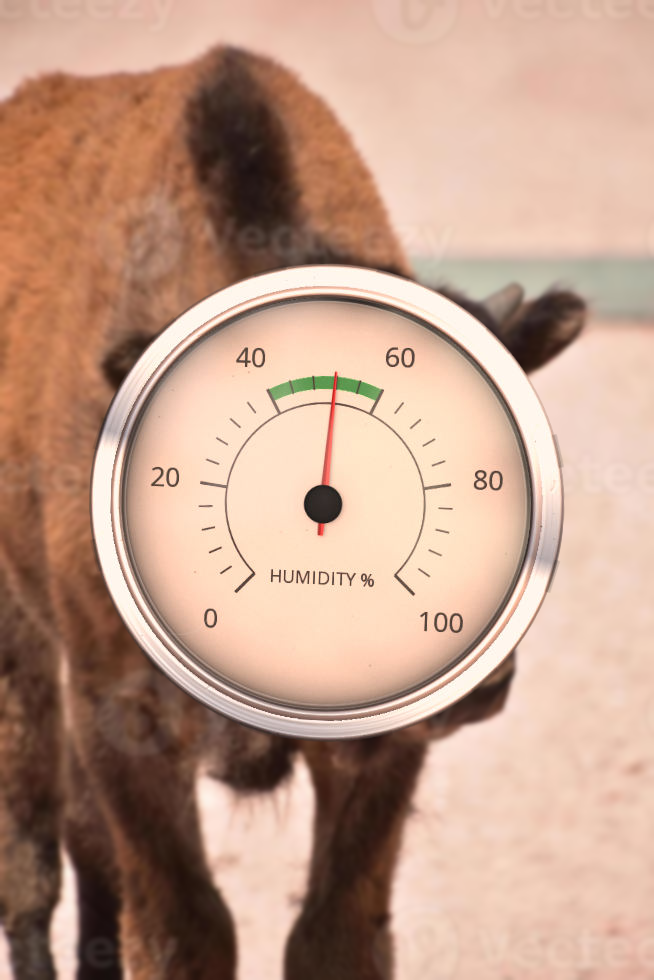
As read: 52 %
